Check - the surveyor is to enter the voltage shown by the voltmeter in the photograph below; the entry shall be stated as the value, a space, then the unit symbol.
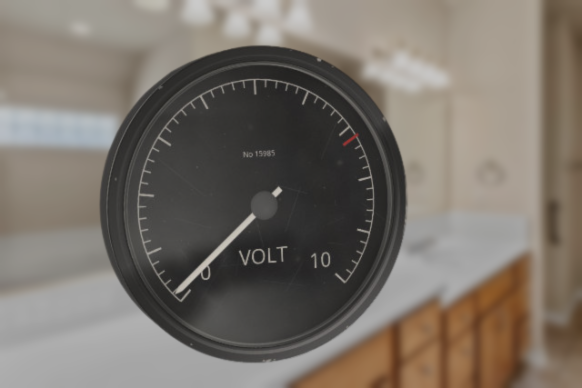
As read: 0.2 V
